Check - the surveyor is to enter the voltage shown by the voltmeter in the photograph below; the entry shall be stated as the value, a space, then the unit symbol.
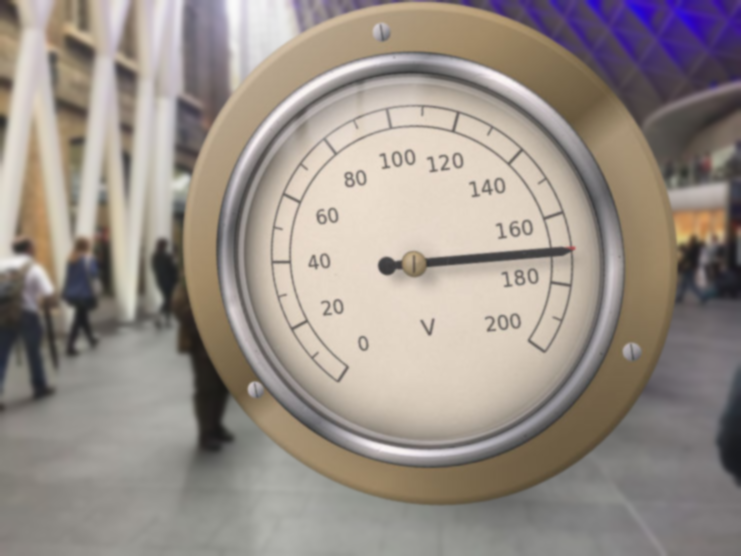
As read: 170 V
